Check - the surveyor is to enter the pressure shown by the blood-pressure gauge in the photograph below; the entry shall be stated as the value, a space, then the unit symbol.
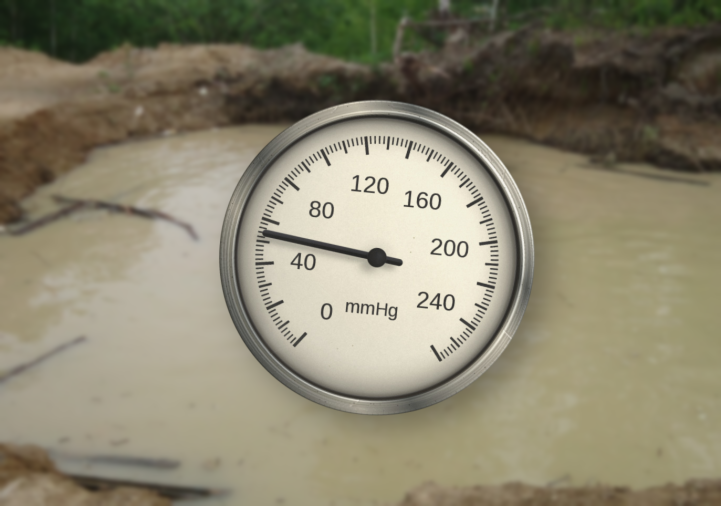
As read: 54 mmHg
